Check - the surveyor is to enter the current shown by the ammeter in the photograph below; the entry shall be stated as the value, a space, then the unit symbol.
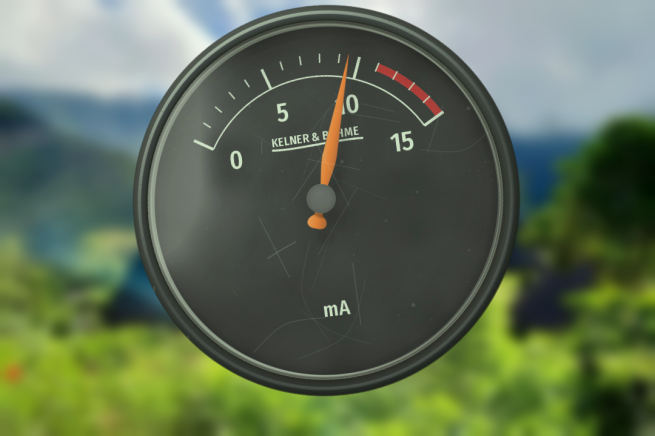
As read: 9.5 mA
